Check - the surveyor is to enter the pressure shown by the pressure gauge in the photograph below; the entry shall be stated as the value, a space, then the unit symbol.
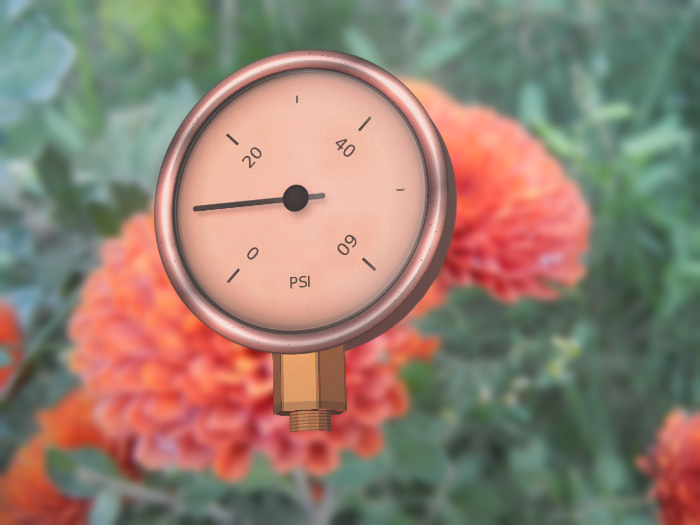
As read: 10 psi
